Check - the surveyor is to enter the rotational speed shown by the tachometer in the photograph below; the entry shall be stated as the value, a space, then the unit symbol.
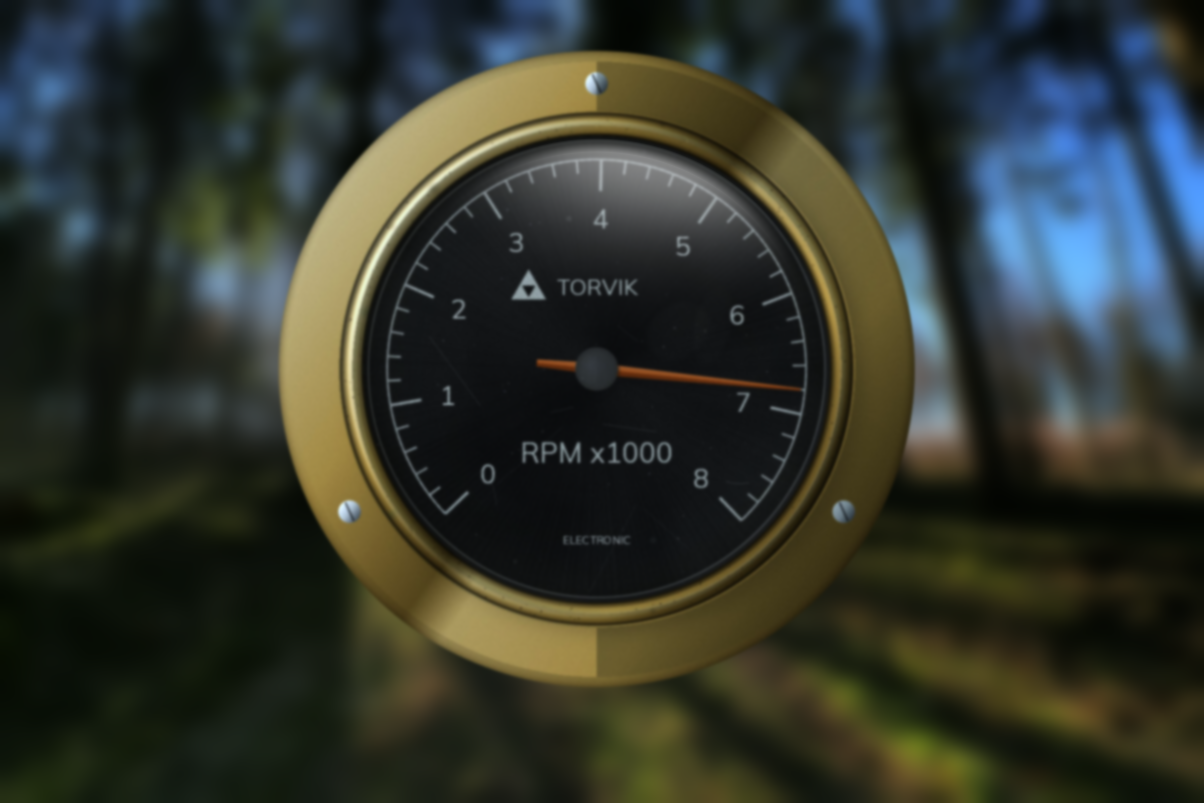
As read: 6800 rpm
